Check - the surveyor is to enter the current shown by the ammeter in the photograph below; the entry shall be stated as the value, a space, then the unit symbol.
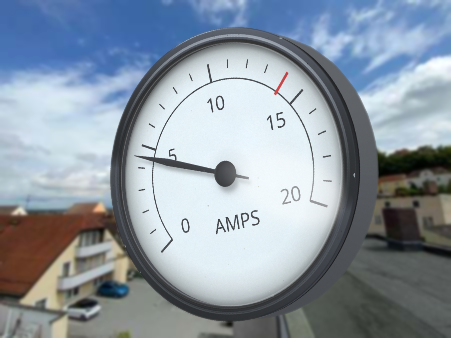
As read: 4.5 A
